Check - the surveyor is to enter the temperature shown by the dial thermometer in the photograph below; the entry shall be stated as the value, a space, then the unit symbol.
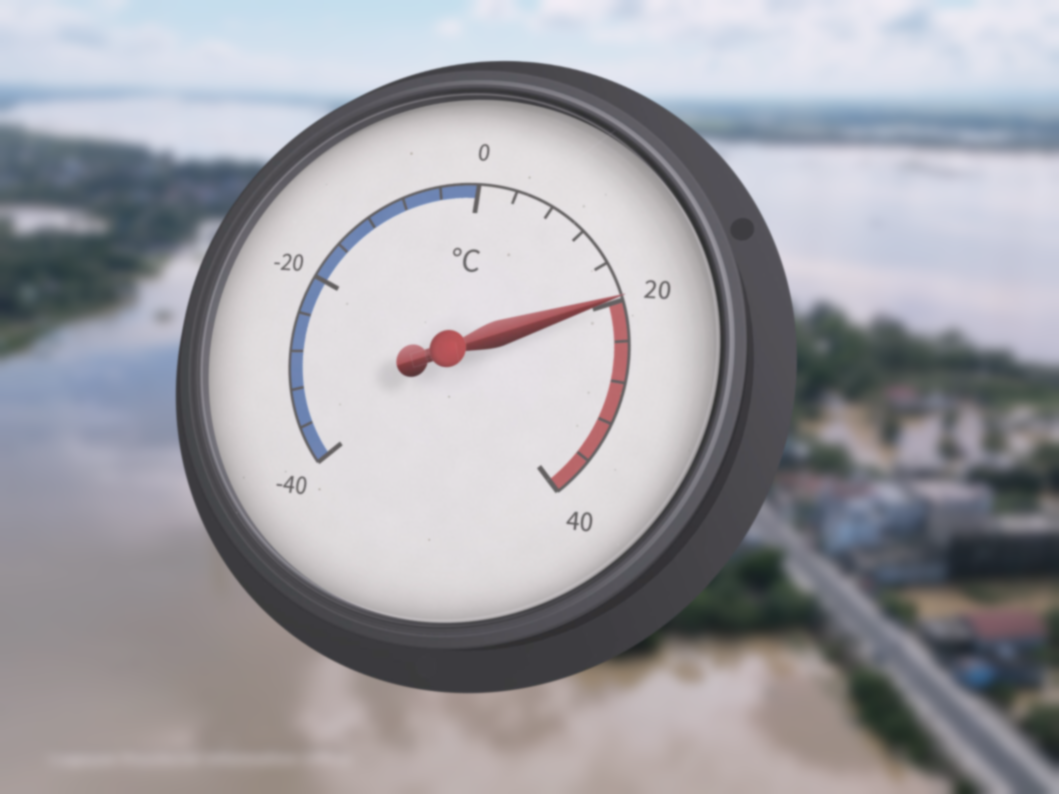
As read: 20 °C
